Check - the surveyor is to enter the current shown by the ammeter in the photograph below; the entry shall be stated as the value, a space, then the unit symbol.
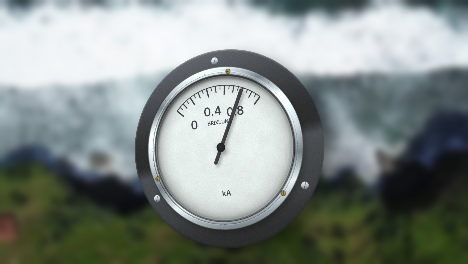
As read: 0.8 kA
